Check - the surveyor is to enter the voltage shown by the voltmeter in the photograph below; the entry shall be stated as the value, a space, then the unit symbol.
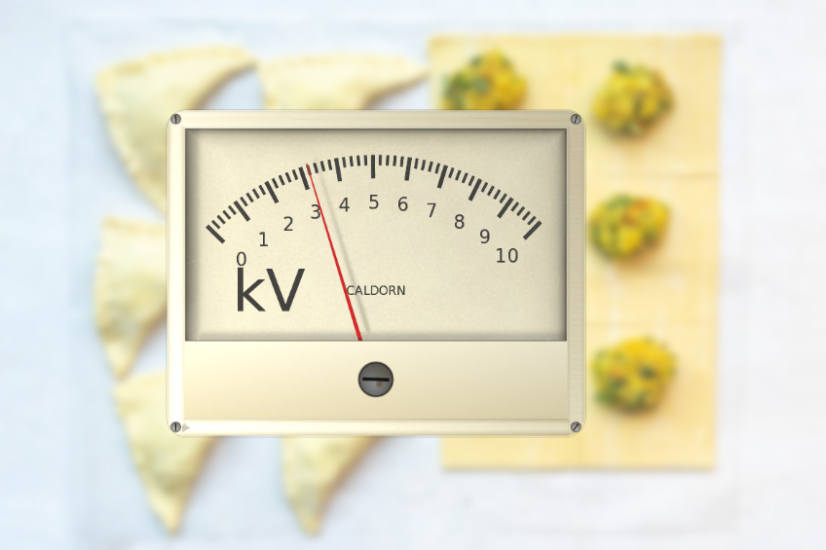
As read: 3.2 kV
